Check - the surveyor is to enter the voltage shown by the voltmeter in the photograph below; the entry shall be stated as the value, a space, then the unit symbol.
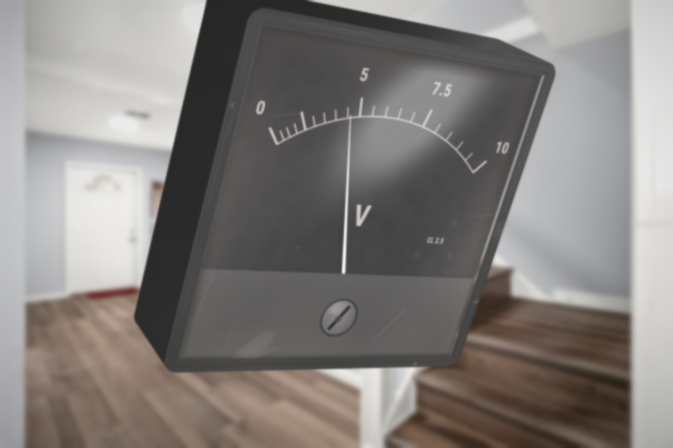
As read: 4.5 V
